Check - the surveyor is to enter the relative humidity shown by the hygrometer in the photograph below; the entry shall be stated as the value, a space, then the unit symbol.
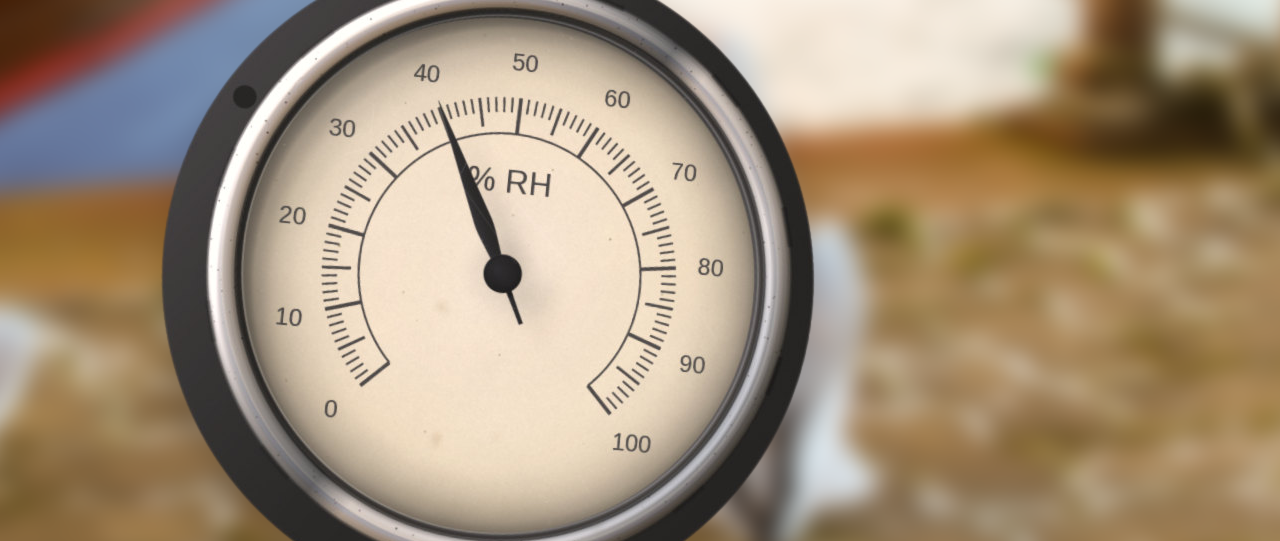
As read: 40 %
